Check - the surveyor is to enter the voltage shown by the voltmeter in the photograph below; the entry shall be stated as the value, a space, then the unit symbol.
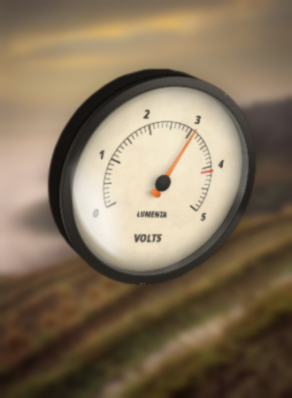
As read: 3 V
